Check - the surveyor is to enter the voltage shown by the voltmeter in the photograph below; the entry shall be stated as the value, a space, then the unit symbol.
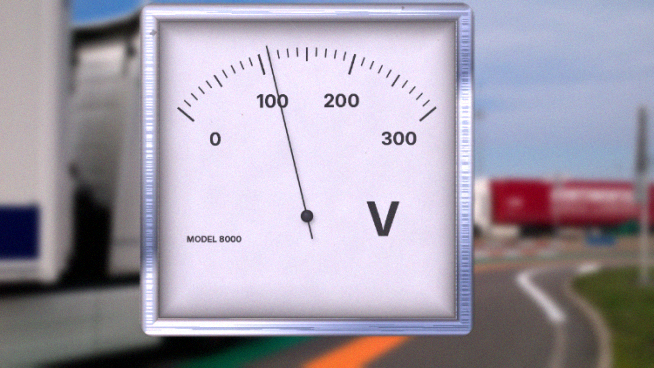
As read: 110 V
